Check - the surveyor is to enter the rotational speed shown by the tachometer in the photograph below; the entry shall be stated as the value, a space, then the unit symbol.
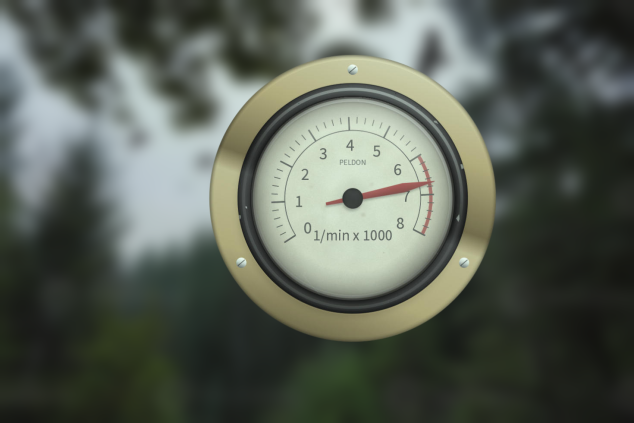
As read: 6700 rpm
